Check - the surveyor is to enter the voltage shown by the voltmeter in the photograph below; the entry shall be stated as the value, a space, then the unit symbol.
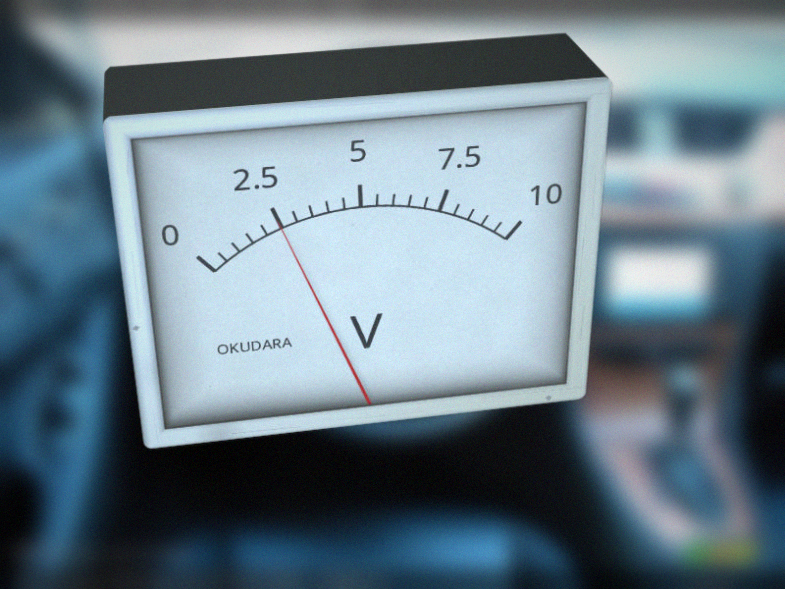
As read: 2.5 V
